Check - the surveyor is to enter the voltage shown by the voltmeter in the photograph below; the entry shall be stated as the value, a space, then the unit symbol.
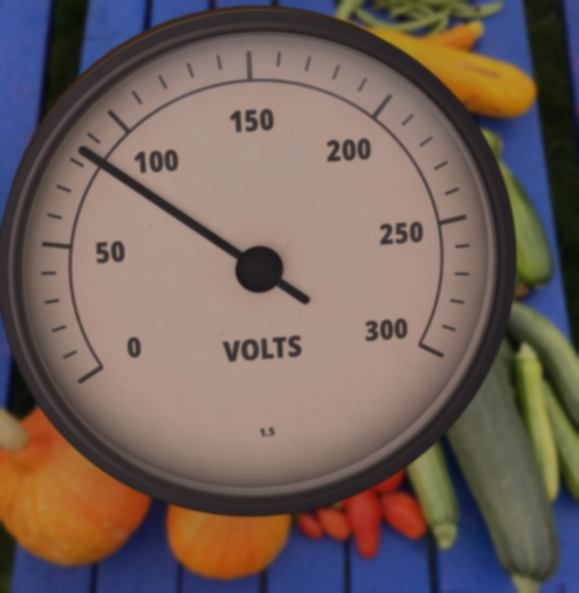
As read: 85 V
